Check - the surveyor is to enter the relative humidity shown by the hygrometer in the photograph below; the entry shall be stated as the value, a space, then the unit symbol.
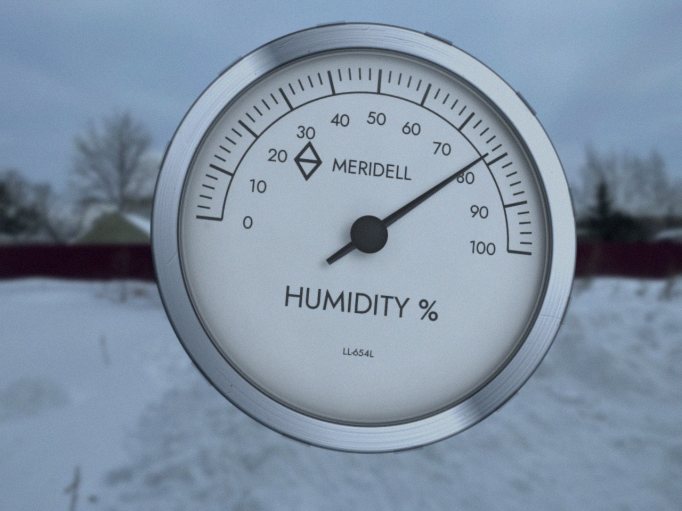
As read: 78 %
